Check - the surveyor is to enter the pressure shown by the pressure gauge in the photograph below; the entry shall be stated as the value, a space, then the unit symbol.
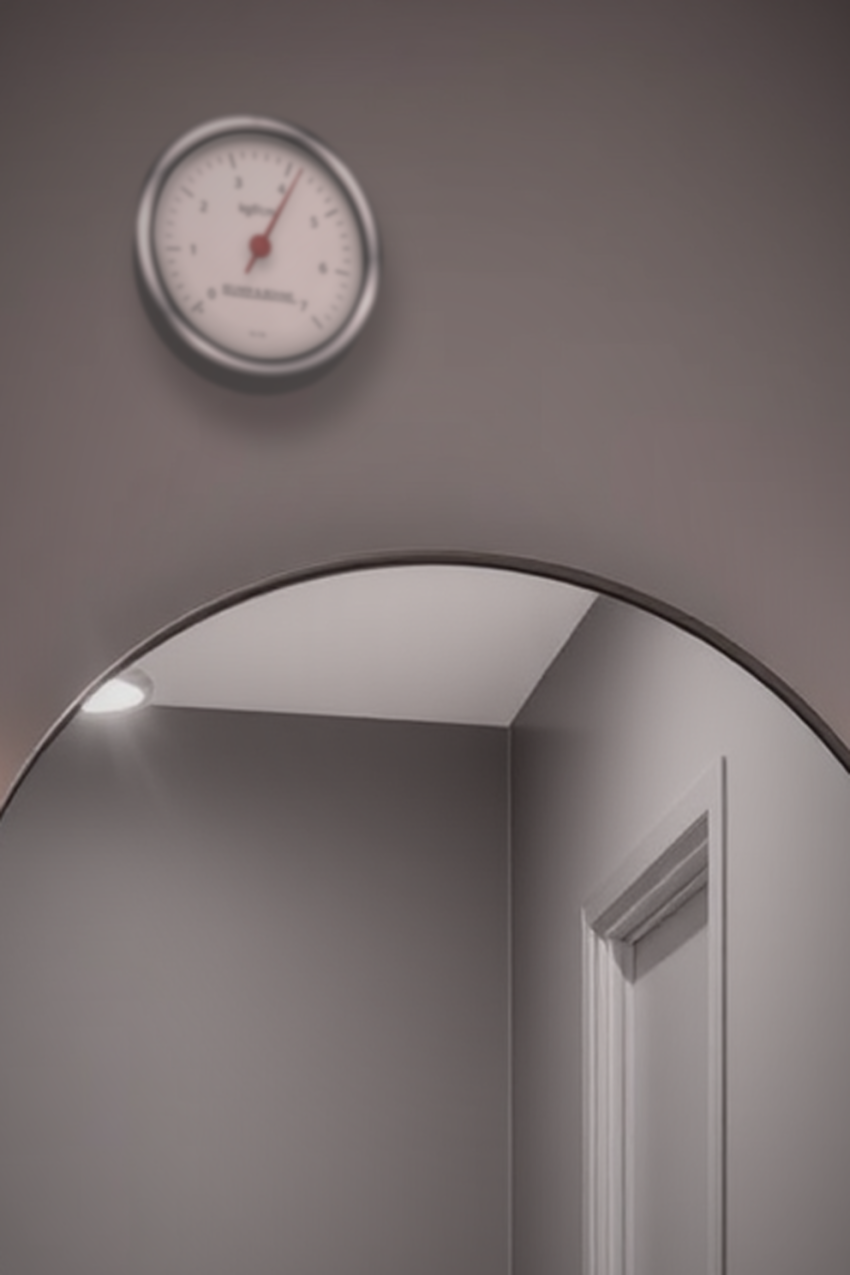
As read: 4.2 kg/cm²
